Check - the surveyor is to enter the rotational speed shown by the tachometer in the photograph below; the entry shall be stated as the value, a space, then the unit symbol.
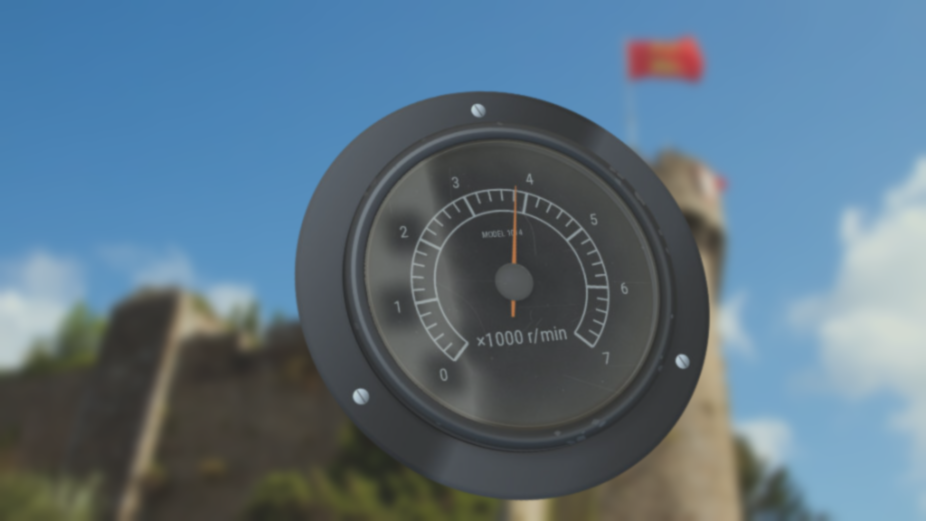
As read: 3800 rpm
